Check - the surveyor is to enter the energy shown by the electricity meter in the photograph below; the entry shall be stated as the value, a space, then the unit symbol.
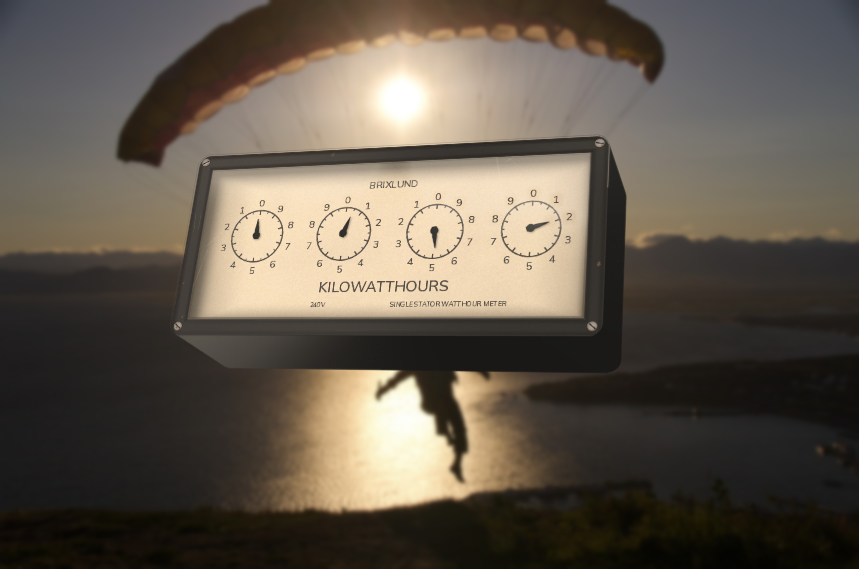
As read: 52 kWh
